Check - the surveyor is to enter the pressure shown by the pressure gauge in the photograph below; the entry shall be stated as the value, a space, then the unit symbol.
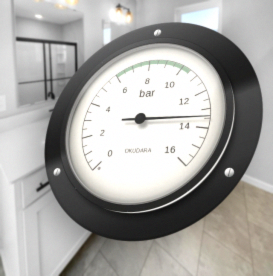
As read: 13.5 bar
